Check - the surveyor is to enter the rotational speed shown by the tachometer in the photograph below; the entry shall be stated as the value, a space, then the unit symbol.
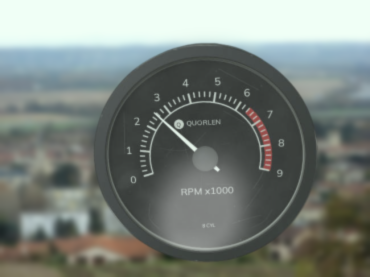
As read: 2600 rpm
